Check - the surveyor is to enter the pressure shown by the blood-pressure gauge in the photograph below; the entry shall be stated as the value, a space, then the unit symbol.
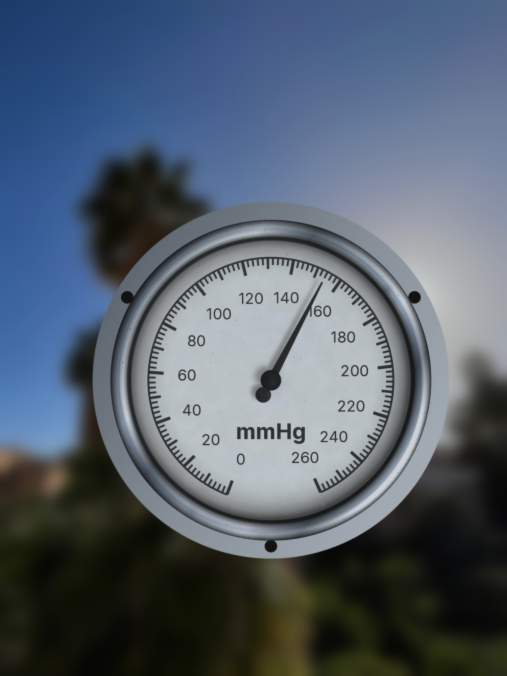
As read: 154 mmHg
